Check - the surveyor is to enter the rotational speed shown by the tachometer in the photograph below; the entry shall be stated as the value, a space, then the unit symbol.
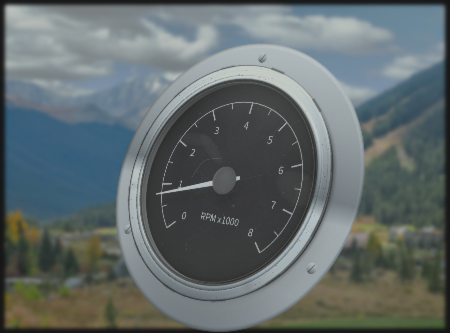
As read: 750 rpm
